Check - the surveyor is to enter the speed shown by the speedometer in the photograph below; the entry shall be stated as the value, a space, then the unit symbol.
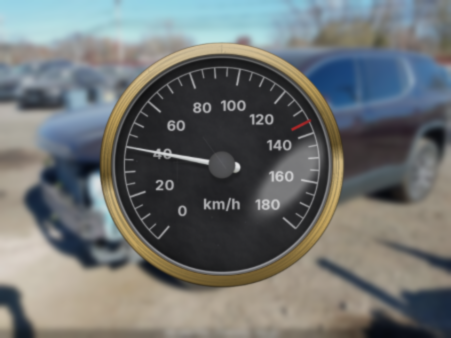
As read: 40 km/h
